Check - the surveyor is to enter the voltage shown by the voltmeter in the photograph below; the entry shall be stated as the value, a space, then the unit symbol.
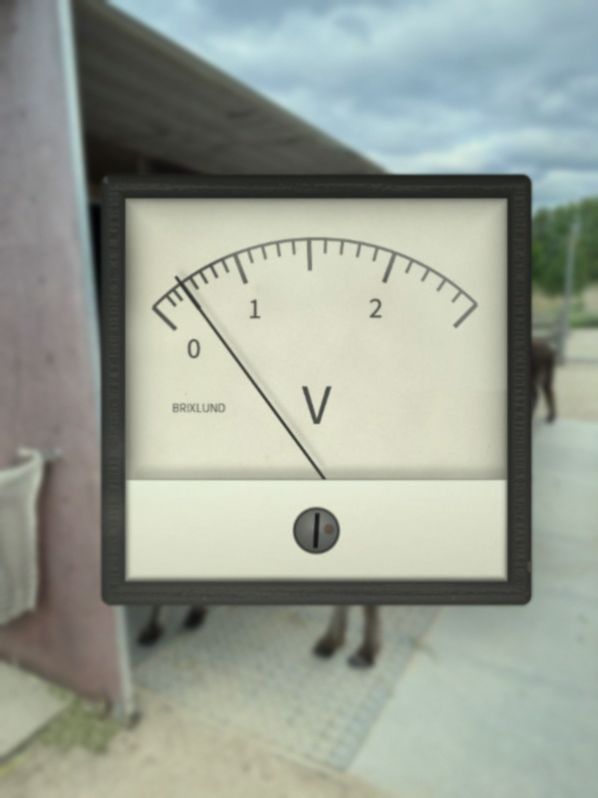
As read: 0.5 V
